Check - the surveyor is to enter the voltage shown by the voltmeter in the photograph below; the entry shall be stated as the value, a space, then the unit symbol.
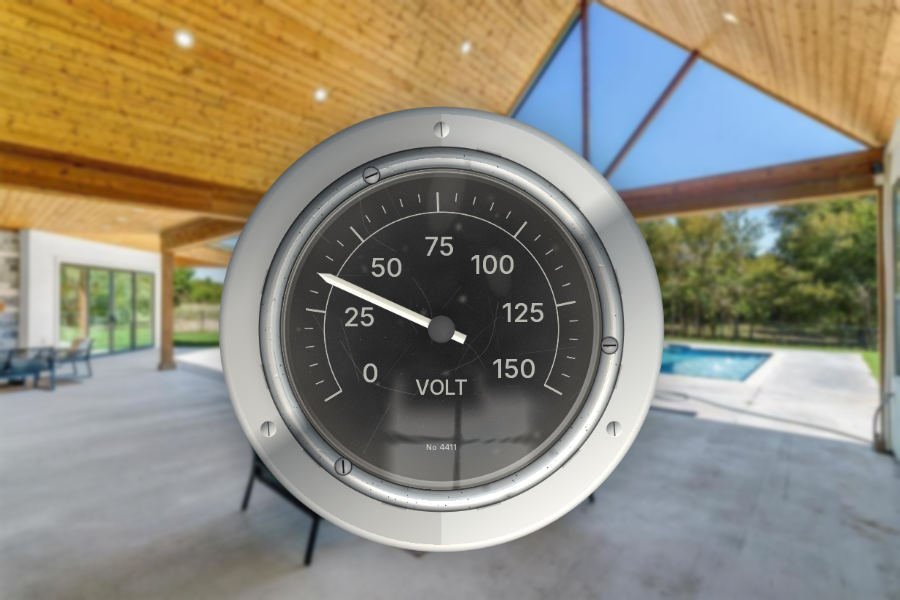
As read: 35 V
